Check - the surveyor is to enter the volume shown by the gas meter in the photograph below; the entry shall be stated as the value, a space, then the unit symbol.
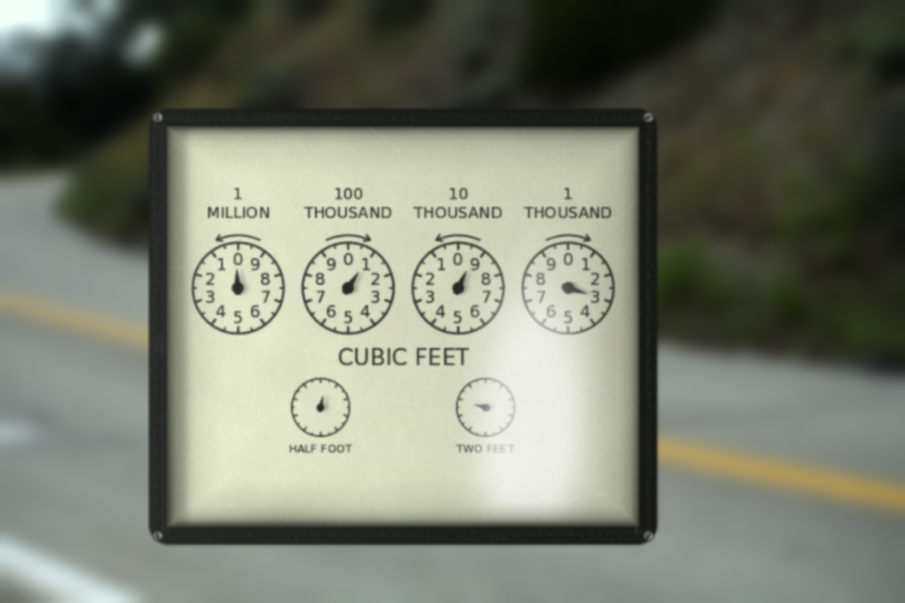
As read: 9300 ft³
